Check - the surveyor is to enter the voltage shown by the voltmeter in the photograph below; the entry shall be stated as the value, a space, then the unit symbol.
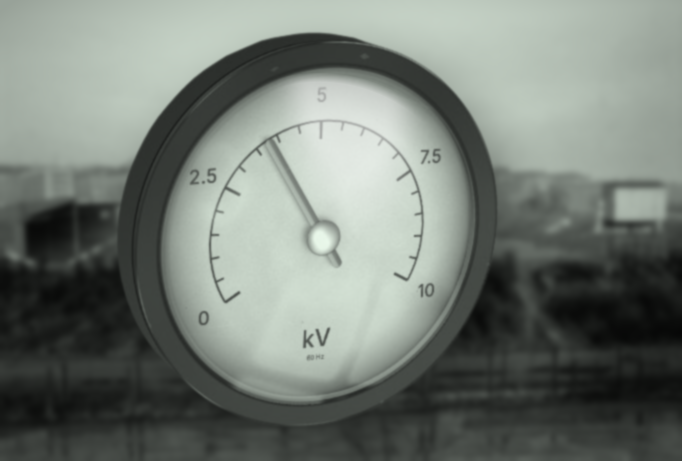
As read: 3.75 kV
